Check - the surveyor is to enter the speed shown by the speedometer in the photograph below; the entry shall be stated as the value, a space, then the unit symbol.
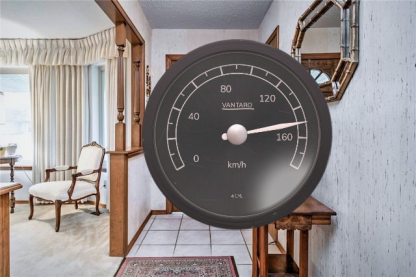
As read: 150 km/h
